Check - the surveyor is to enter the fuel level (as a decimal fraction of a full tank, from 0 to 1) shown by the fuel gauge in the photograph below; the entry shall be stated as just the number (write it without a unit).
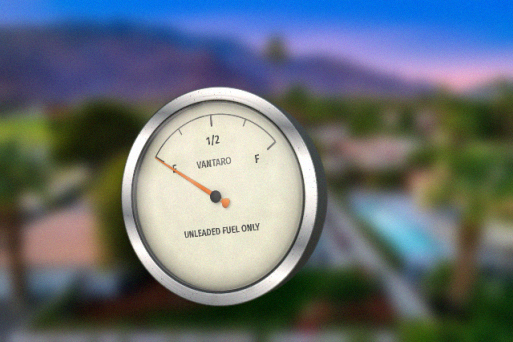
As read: 0
